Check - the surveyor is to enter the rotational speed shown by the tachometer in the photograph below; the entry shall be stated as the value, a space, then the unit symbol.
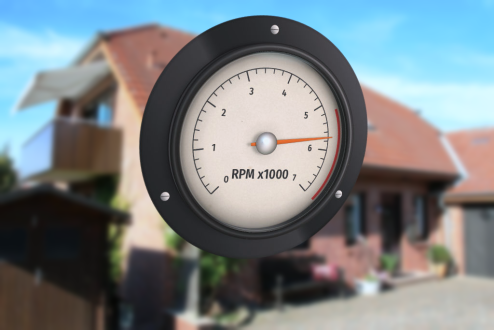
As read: 5700 rpm
